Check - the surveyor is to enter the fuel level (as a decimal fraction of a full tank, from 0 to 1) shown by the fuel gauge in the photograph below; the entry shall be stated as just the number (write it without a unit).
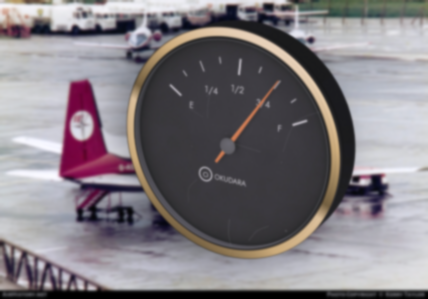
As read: 0.75
